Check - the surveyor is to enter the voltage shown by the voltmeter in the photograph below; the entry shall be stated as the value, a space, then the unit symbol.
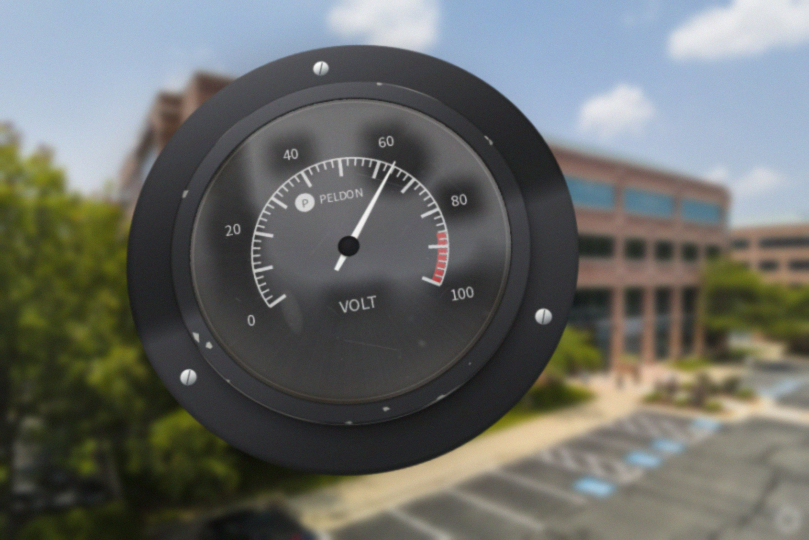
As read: 64 V
